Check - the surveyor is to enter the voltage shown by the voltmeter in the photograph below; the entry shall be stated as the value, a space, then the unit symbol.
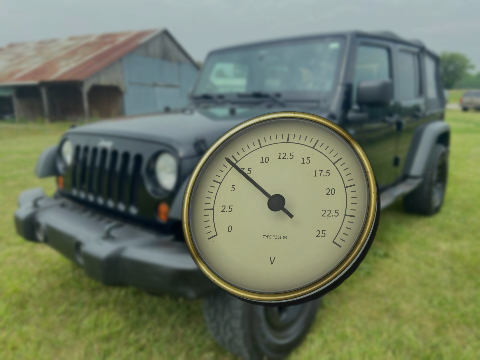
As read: 7 V
